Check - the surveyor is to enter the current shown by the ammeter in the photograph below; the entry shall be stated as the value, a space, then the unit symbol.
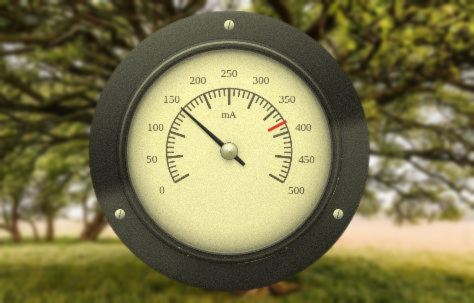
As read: 150 mA
